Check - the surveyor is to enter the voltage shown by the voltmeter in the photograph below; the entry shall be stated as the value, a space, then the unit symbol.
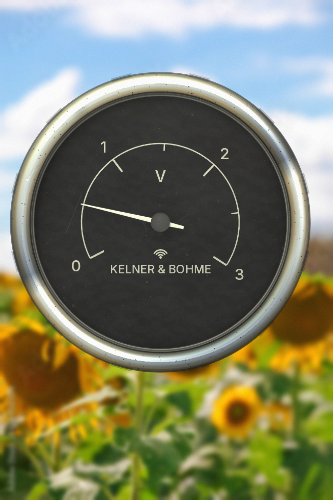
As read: 0.5 V
